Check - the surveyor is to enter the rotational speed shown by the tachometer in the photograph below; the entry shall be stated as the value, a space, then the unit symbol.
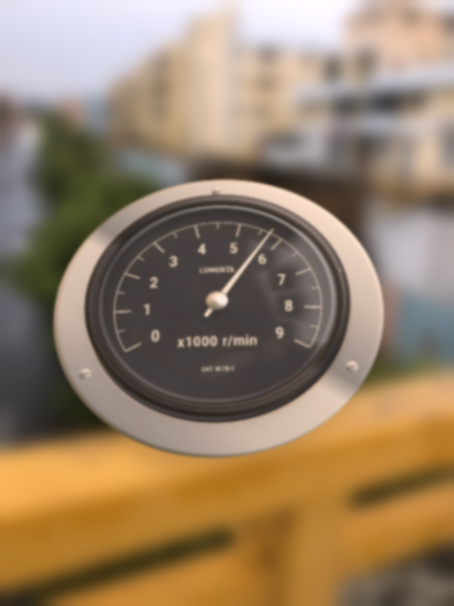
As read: 5750 rpm
